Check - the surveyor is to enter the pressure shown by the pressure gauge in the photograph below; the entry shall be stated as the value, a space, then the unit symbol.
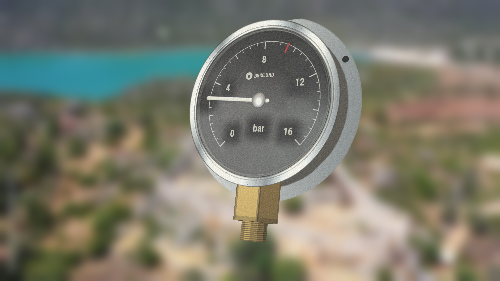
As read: 3 bar
